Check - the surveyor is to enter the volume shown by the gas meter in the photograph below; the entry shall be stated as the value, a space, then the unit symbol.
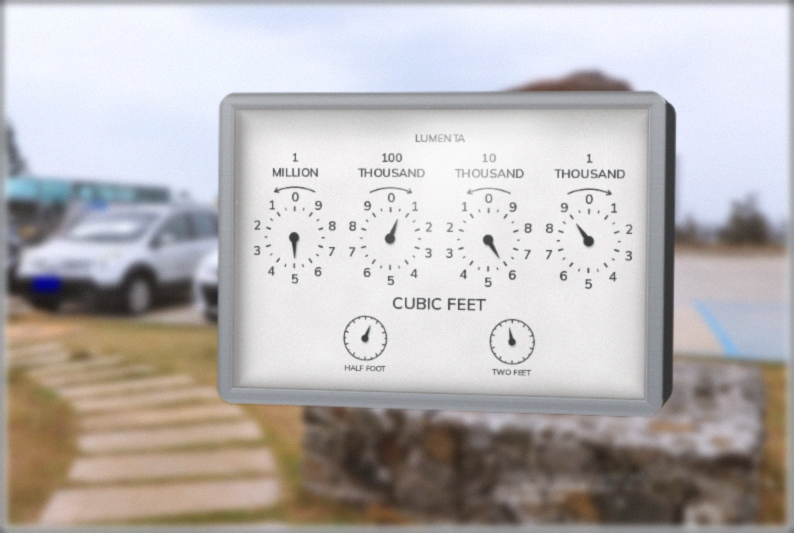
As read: 505900 ft³
